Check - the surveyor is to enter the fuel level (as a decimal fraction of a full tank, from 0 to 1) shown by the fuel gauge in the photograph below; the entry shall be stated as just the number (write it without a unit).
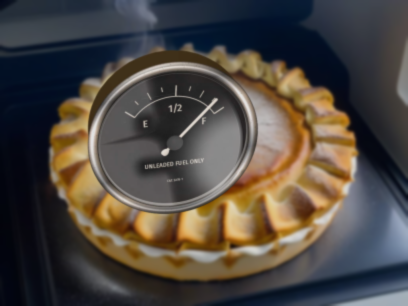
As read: 0.875
